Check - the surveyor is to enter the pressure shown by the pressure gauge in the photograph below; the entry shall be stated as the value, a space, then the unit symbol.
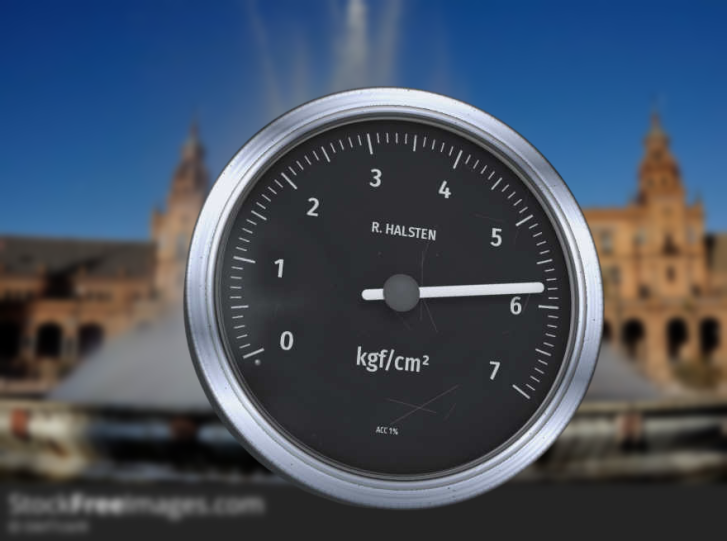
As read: 5.8 kg/cm²
